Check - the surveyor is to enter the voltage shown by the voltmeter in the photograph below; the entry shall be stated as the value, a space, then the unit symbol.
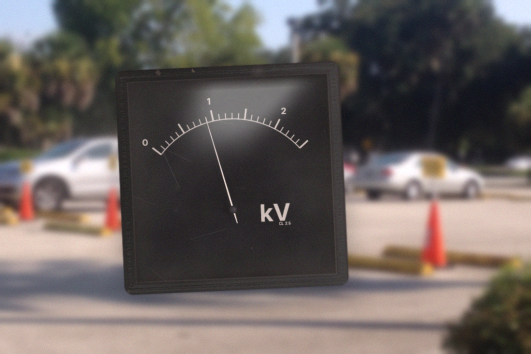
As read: 0.9 kV
